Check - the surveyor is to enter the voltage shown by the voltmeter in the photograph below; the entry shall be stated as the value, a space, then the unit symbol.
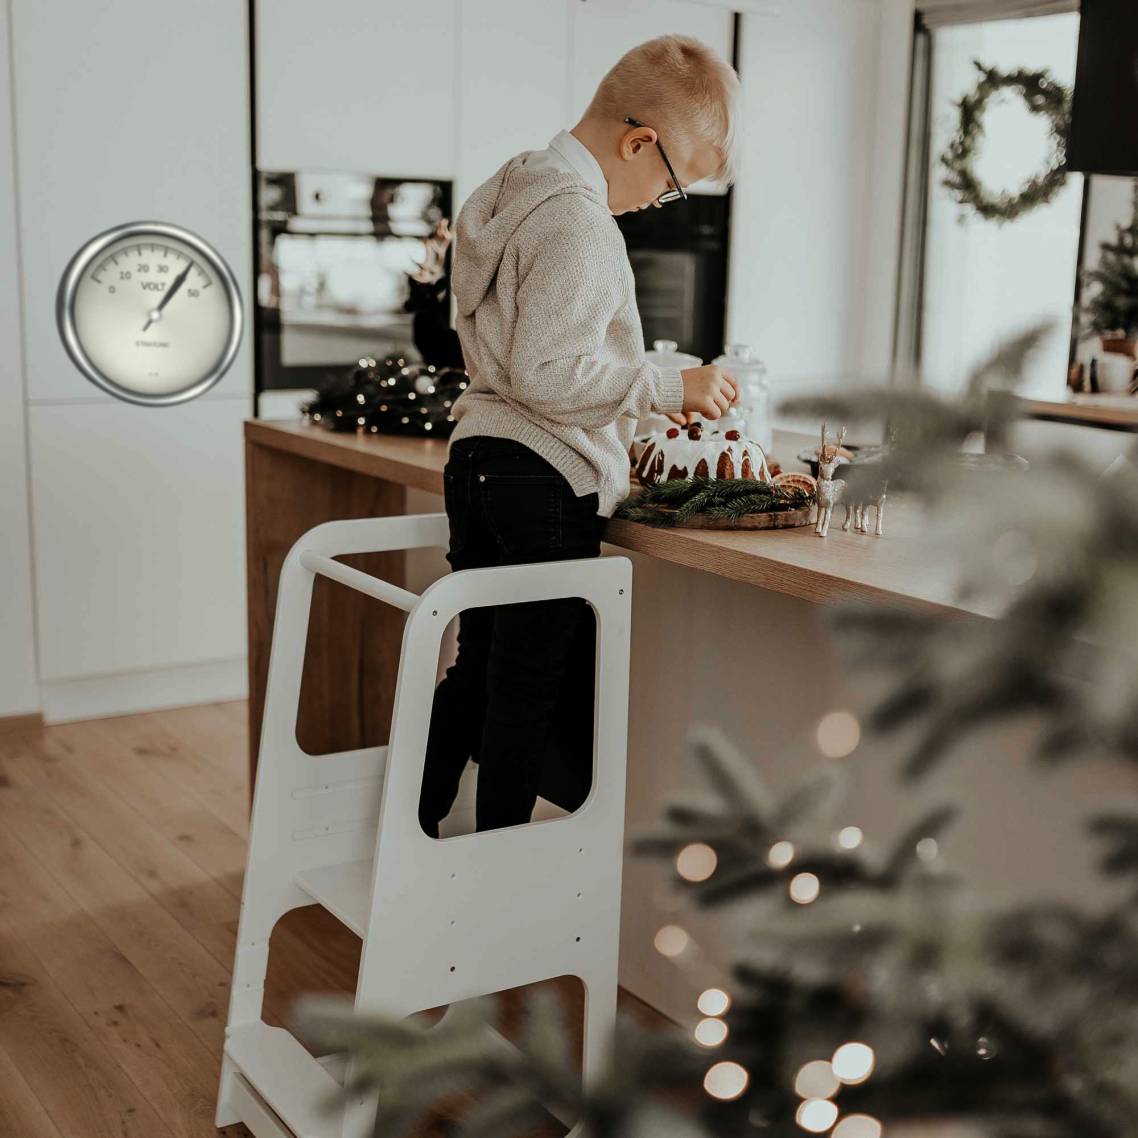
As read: 40 V
